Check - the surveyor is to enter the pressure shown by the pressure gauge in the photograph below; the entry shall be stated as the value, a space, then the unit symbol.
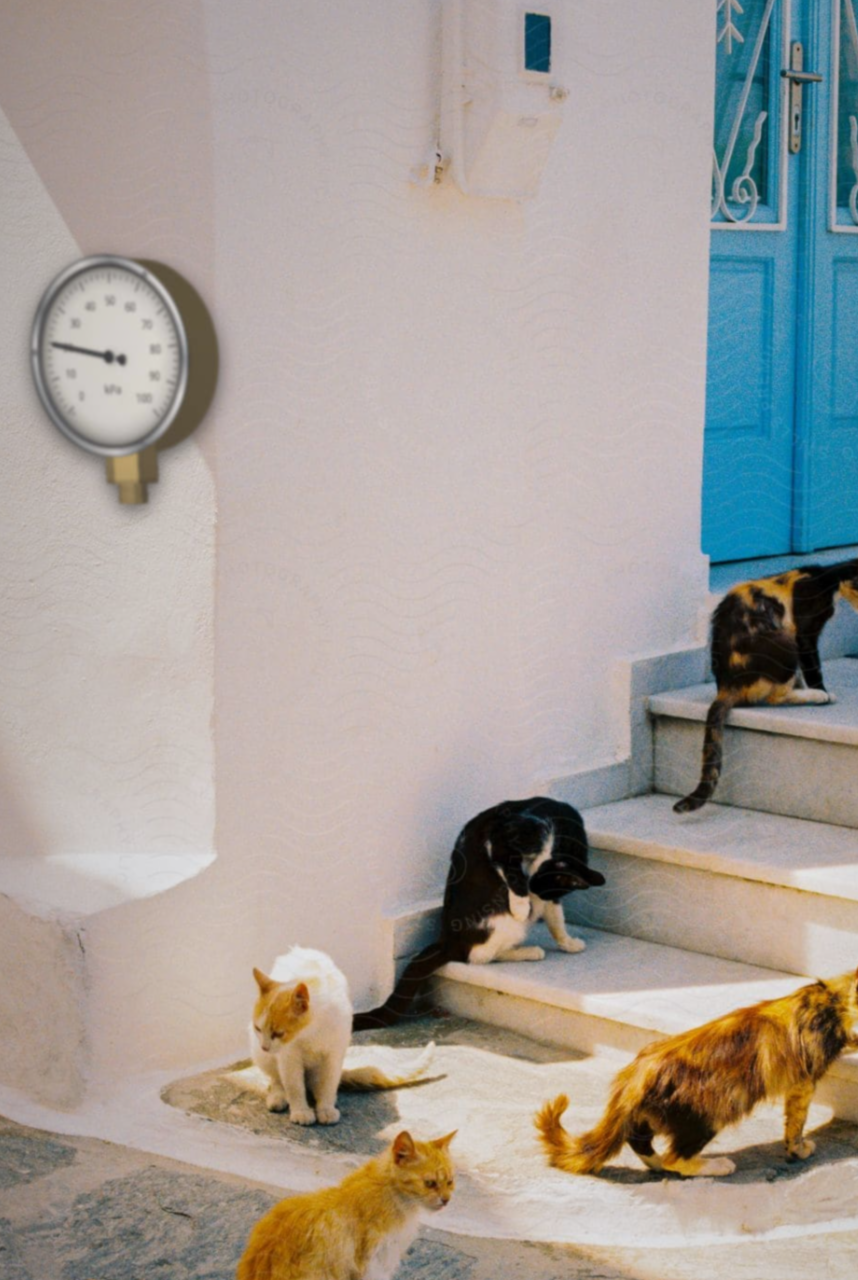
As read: 20 kPa
